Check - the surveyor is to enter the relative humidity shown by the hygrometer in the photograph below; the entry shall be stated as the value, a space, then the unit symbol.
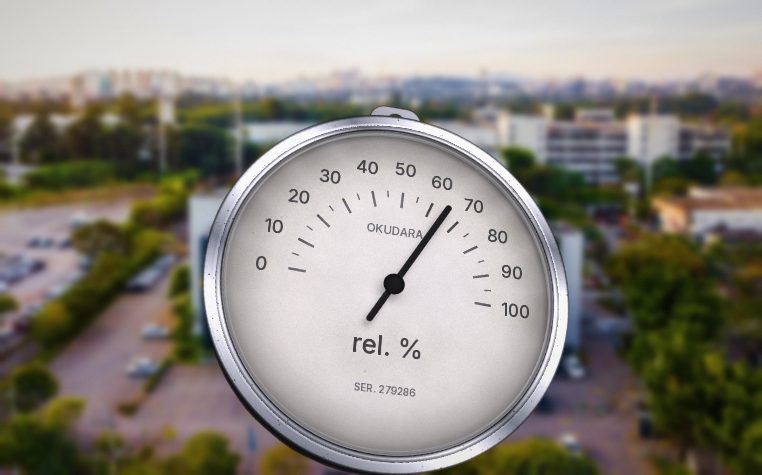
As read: 65 %
